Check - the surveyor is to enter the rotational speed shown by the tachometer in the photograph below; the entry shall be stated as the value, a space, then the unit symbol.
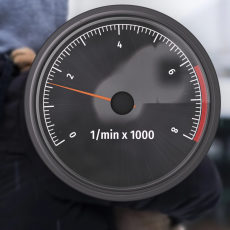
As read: 1600 rpm
